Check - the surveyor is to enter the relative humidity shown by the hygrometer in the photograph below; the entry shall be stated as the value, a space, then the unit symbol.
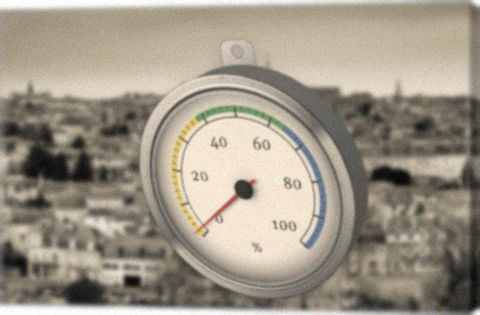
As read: 2 %
